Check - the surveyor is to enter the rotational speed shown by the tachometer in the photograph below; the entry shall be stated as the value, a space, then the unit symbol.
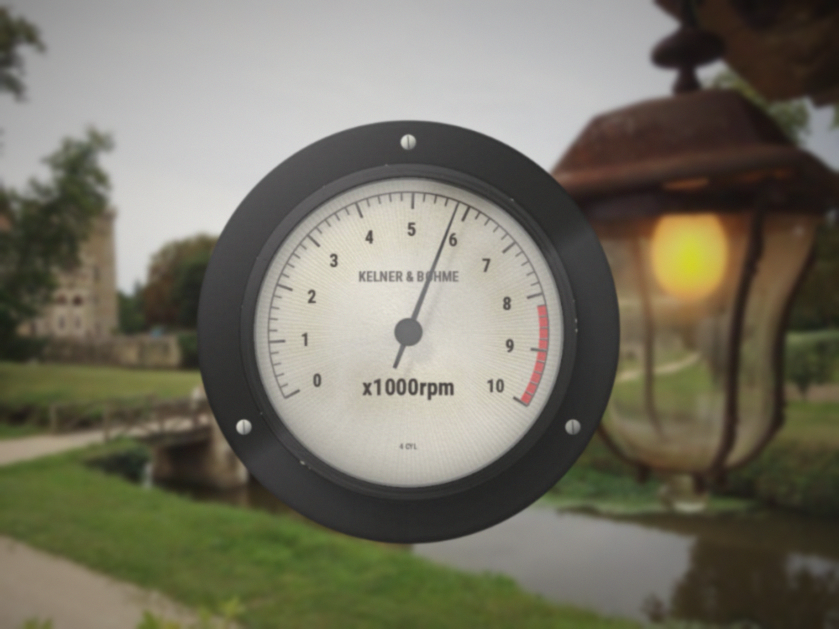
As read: 5800 rpm
